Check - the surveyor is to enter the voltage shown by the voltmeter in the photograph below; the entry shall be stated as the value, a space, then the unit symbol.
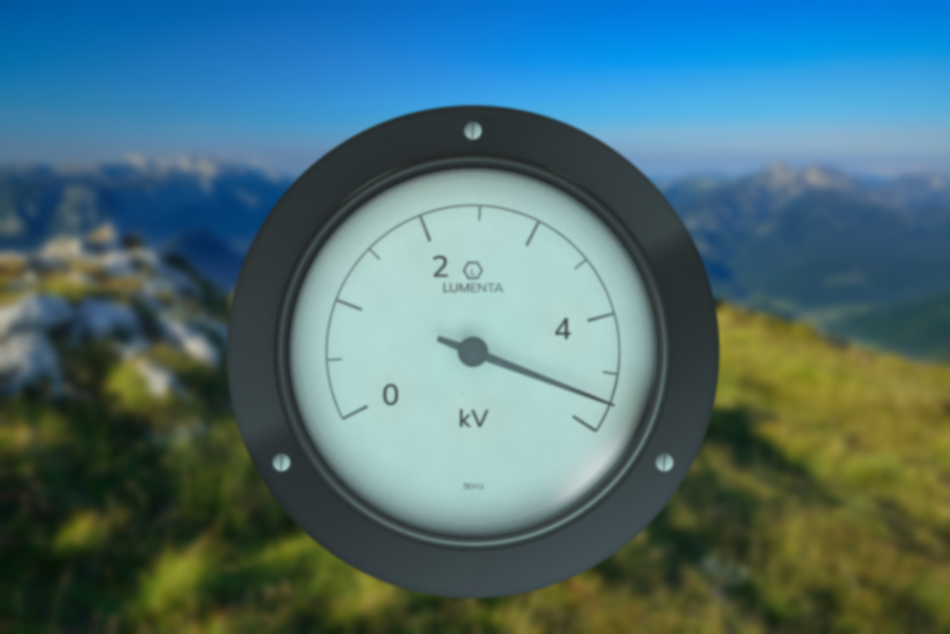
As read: 4.75 kV
